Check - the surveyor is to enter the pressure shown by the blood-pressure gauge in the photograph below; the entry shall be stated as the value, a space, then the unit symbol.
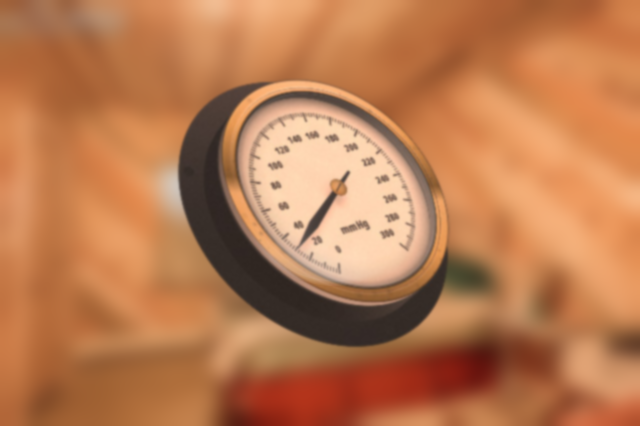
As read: 30 mmHg
